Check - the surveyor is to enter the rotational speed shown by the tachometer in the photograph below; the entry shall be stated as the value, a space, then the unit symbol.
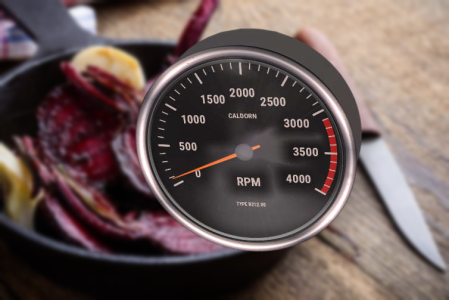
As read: 100 rpm
